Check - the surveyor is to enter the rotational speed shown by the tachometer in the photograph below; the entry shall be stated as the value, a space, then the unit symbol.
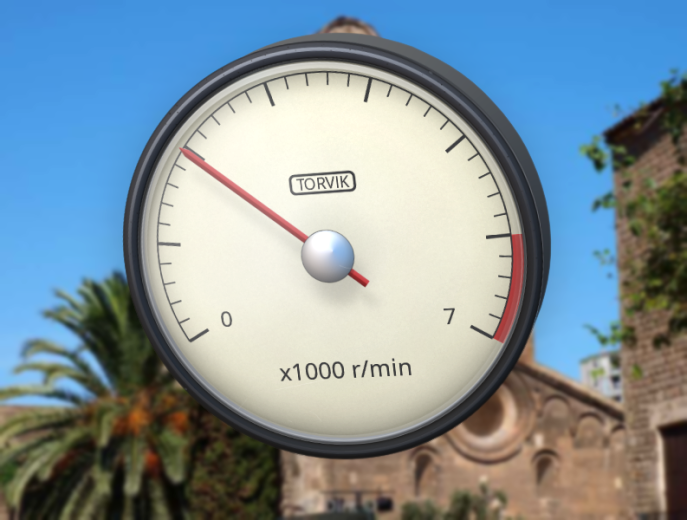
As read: 2000 rpm
